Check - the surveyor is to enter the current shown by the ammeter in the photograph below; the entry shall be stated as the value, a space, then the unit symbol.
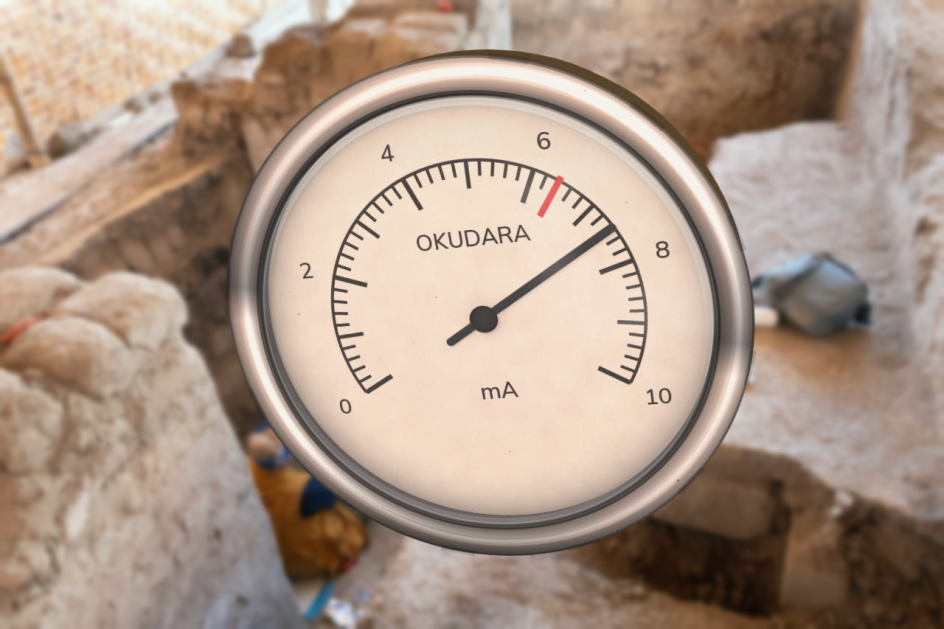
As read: 7.4 mA
